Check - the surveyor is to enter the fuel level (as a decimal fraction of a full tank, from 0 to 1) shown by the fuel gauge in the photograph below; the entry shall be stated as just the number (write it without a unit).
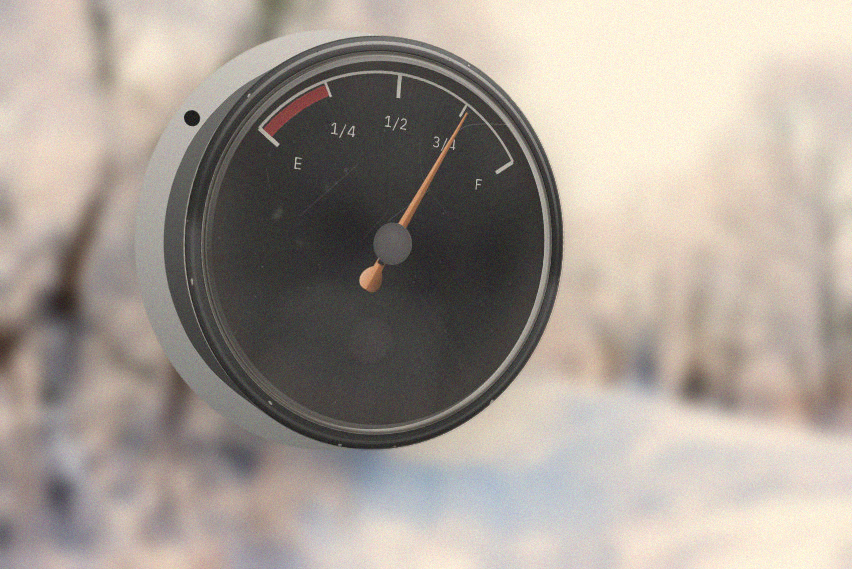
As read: 0.75
